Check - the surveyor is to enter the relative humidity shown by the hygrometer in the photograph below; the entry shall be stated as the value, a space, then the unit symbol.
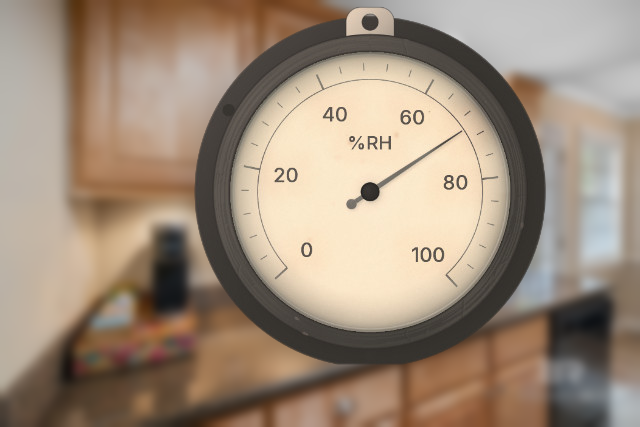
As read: 70 %
